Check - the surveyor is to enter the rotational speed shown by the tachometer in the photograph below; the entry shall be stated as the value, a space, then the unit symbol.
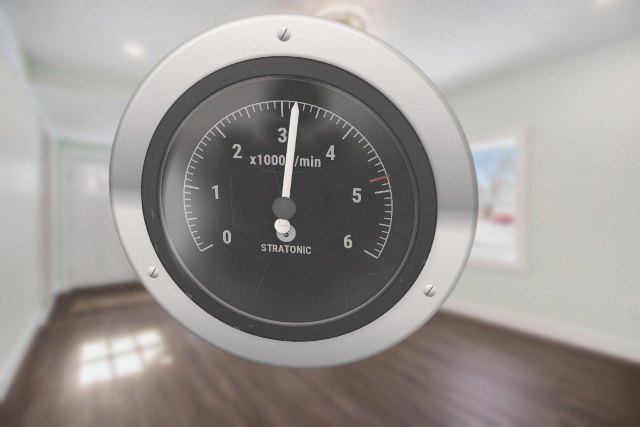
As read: 3200 rpm
